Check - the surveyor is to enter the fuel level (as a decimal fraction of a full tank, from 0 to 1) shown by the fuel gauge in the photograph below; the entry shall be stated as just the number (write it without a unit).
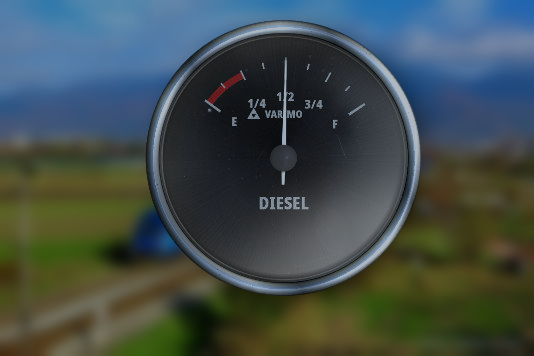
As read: 0.5
